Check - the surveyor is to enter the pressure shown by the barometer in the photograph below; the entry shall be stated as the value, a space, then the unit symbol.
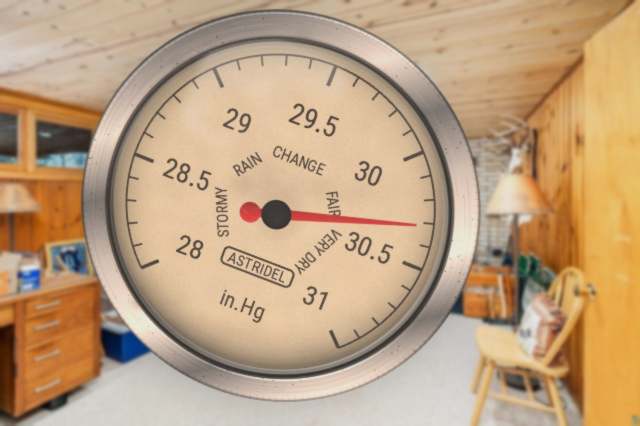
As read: 30.3 inHg
